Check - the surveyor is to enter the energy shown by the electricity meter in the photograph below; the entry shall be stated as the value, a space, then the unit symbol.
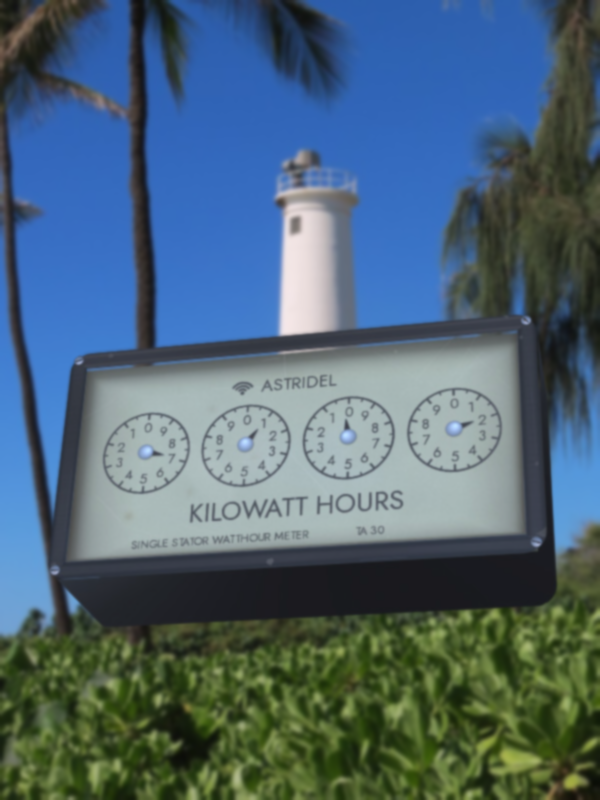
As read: 7102 kWh
